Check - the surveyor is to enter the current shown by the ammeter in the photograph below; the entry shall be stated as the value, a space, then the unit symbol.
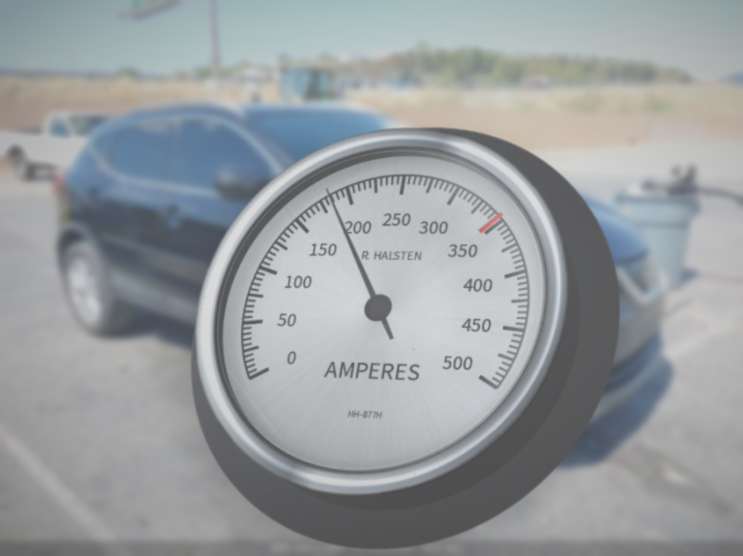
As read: 185 A
